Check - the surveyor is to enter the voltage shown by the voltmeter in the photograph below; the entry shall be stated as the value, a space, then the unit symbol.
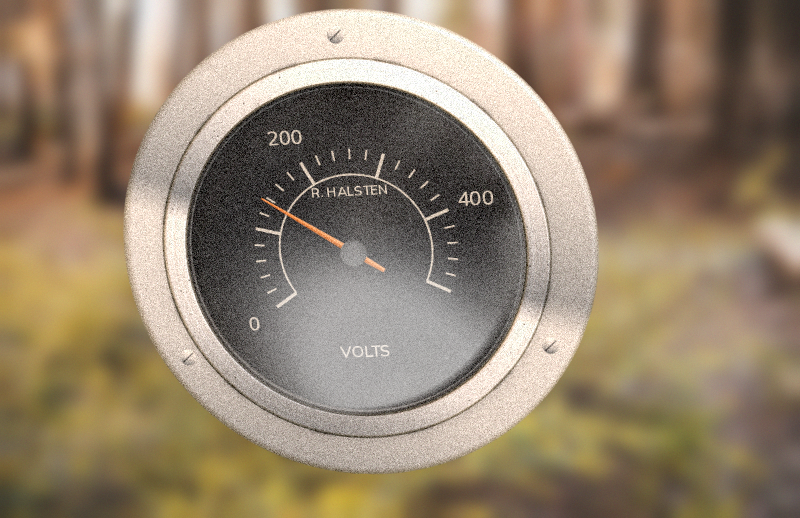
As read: 140 V
